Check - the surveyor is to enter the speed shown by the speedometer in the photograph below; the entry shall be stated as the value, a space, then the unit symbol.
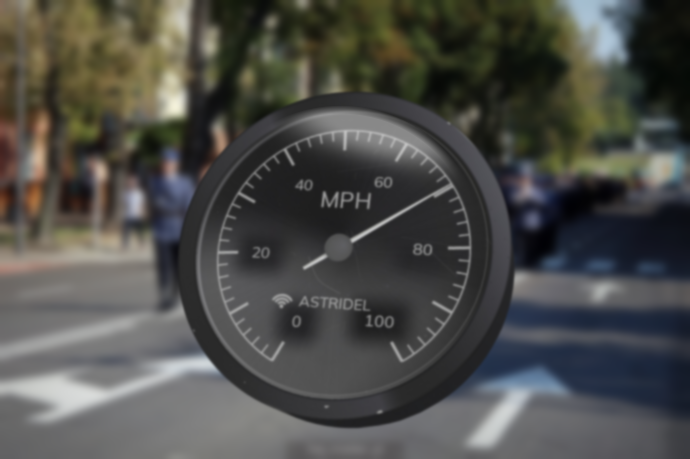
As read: 70 mph
